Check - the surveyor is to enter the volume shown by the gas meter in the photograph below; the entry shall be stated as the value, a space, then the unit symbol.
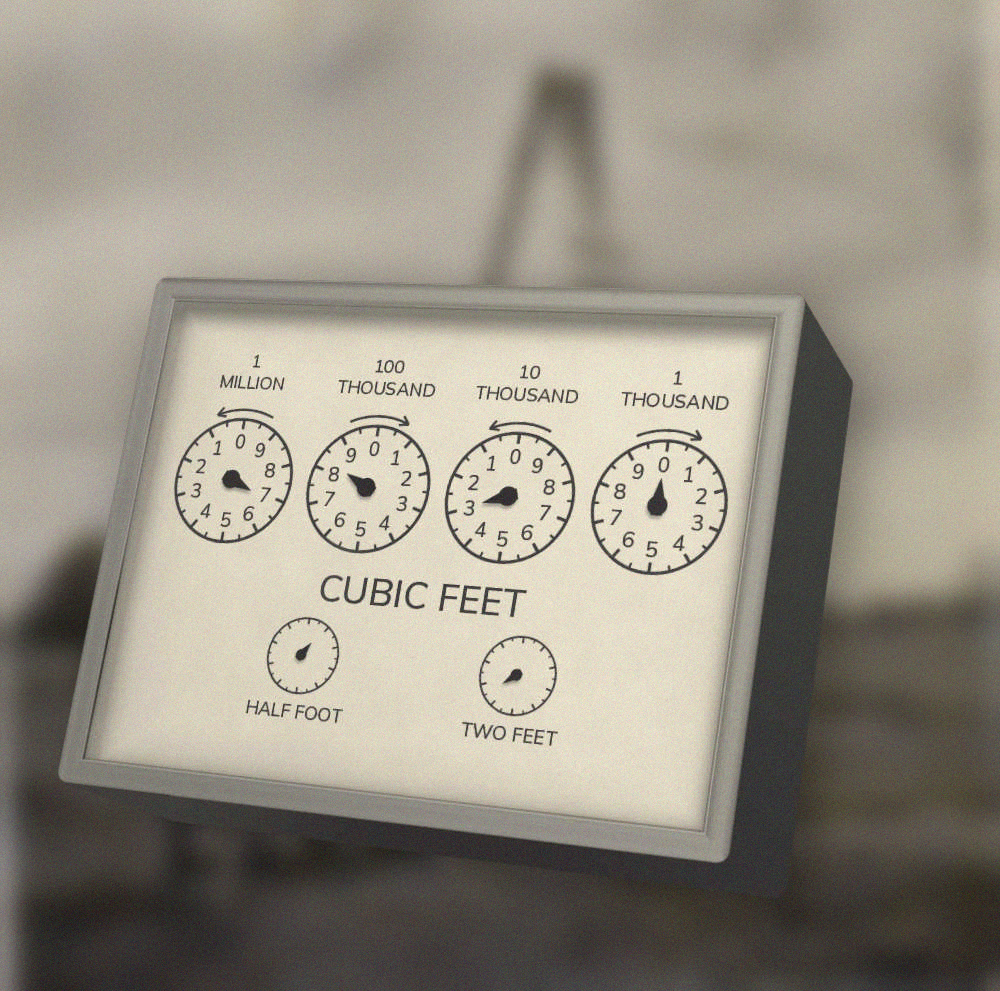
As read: 683000 ft³
